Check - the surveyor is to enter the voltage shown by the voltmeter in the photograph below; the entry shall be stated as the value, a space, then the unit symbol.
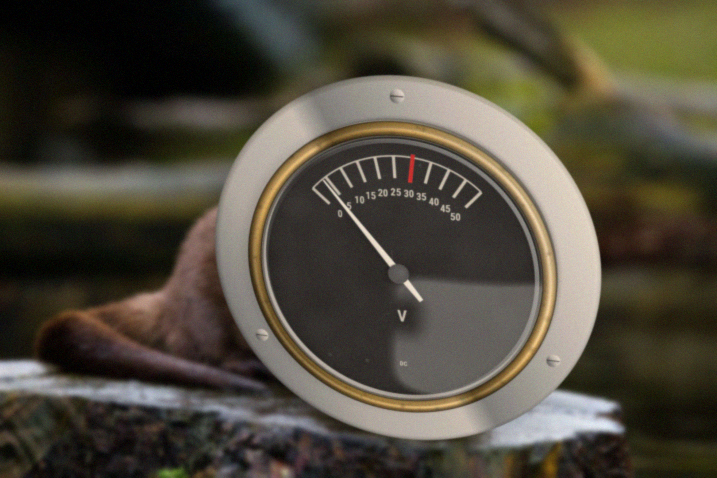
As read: 5 V
